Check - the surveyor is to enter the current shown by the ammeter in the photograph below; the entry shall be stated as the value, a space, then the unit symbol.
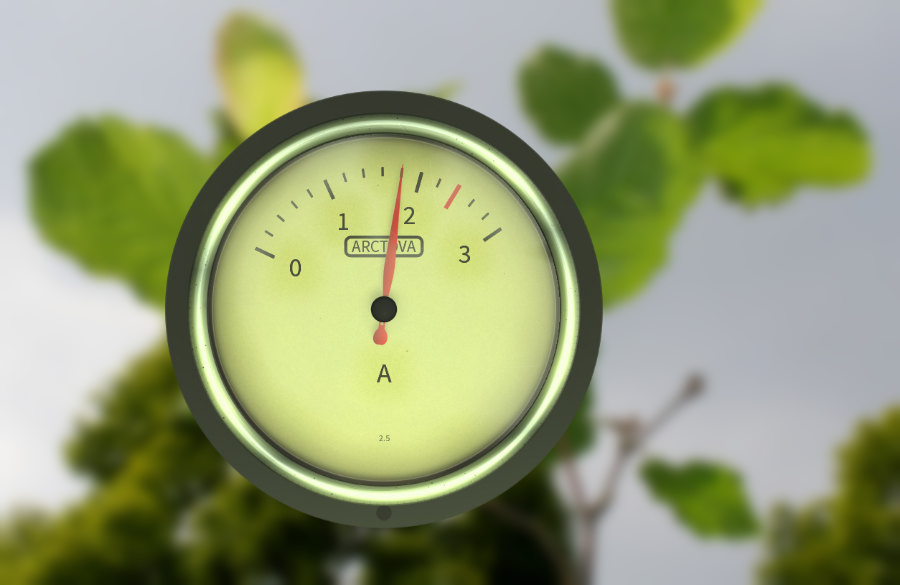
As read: 1.8 A
